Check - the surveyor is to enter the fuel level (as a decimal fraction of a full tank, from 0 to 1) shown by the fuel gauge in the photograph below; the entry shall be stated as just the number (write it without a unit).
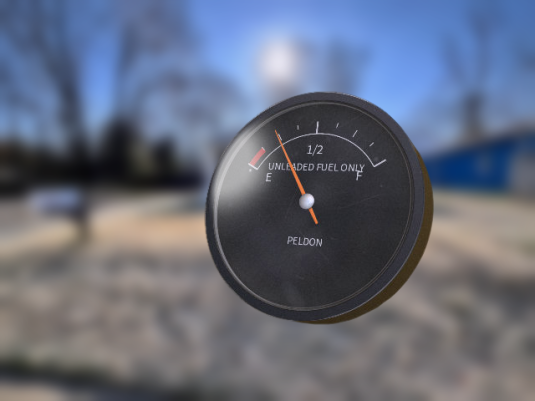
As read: 0.25
